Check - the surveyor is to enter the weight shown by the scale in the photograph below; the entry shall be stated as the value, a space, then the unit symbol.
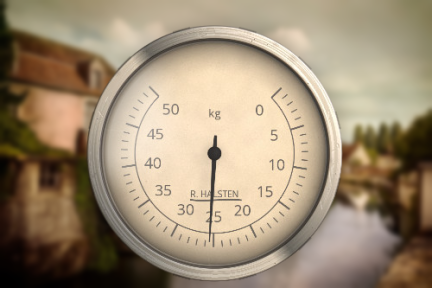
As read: 25.5 kg
